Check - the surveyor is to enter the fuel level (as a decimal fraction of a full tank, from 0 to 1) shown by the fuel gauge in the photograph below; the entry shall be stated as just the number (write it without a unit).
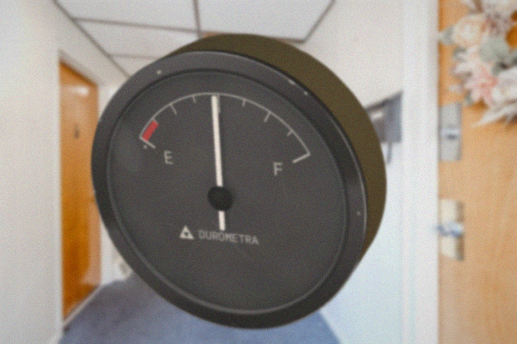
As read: 0.5
